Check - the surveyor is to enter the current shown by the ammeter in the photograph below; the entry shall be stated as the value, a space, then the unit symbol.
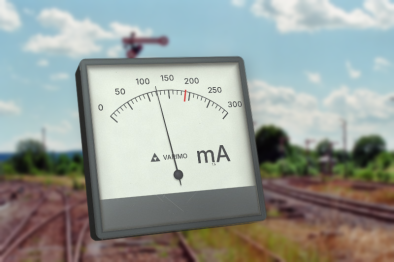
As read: 120 mA
